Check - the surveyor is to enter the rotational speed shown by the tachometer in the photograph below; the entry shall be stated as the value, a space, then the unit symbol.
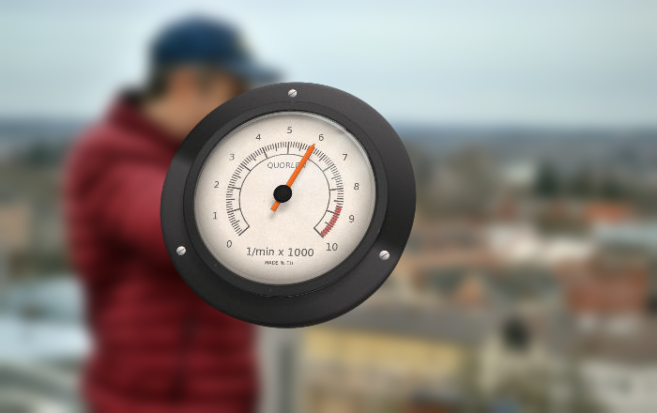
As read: 6000 rpm
